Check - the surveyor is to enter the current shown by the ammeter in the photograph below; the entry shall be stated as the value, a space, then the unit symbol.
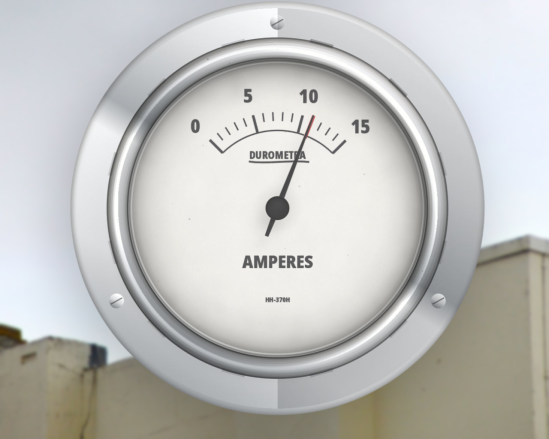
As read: 11 A
